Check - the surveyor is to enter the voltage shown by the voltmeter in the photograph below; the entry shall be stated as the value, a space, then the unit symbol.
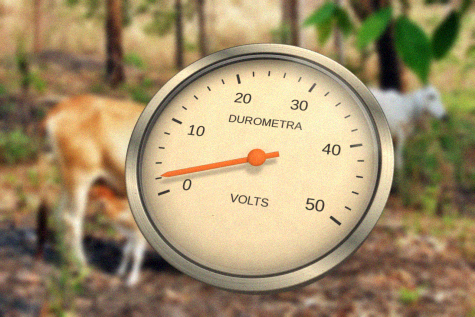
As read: 2 V
